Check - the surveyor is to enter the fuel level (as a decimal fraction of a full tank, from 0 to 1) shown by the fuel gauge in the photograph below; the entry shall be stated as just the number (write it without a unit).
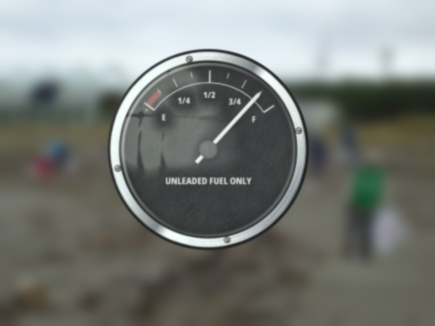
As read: 0.875
